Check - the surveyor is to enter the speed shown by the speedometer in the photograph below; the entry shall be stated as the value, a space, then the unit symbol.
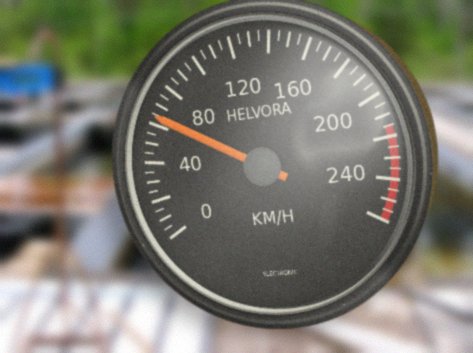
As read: 65 km/h
